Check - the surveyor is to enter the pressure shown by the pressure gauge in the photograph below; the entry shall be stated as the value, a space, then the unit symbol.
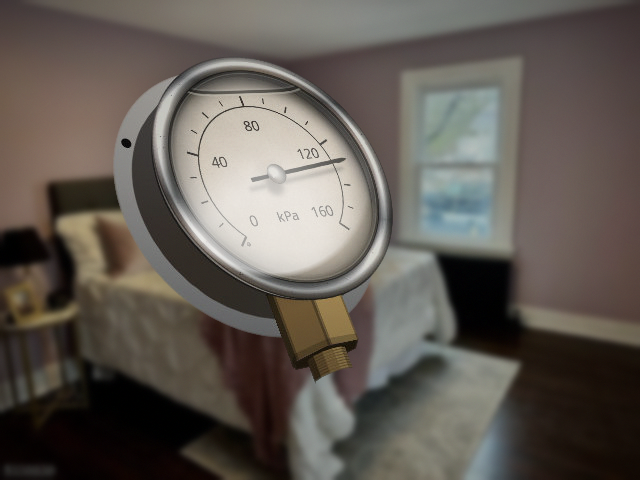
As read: 130 kPa
